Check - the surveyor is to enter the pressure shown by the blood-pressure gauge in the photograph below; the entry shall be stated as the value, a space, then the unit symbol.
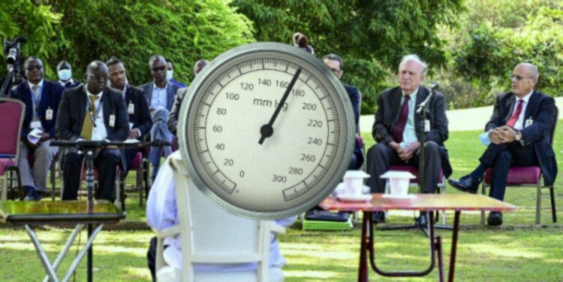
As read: 170 mmHg
